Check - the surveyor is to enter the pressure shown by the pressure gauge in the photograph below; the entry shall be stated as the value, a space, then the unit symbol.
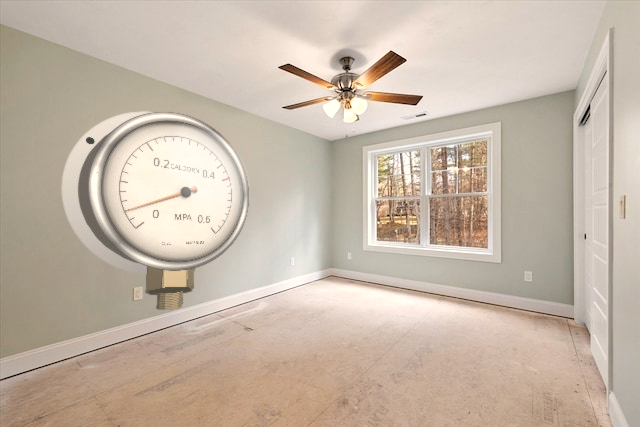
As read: 0.04 MPa
